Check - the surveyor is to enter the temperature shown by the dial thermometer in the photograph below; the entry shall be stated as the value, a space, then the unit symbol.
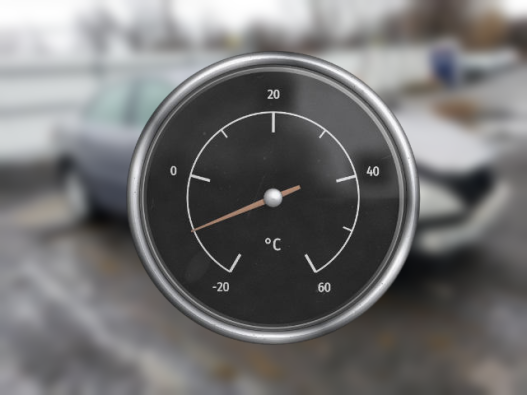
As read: -10 °C
